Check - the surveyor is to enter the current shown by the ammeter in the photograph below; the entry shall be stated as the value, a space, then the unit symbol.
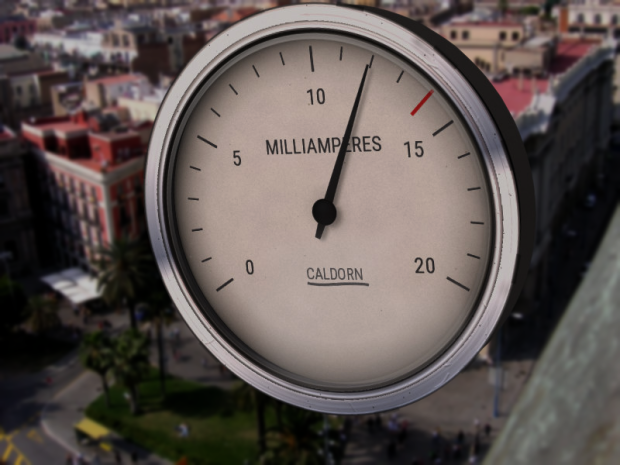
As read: 12 mA
